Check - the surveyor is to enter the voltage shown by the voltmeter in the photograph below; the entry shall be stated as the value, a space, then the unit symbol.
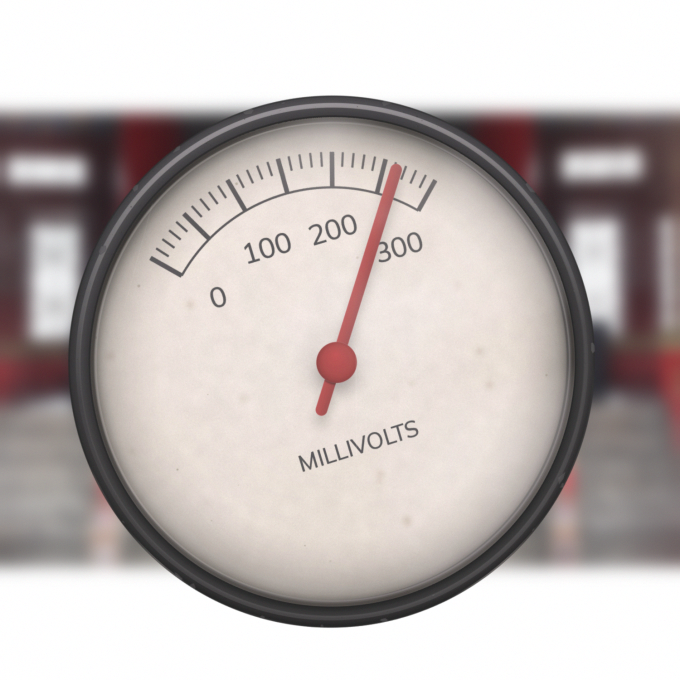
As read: 260 mV
